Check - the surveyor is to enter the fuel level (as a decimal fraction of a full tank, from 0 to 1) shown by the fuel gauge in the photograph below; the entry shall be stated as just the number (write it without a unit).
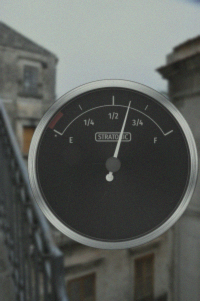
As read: 0.625
